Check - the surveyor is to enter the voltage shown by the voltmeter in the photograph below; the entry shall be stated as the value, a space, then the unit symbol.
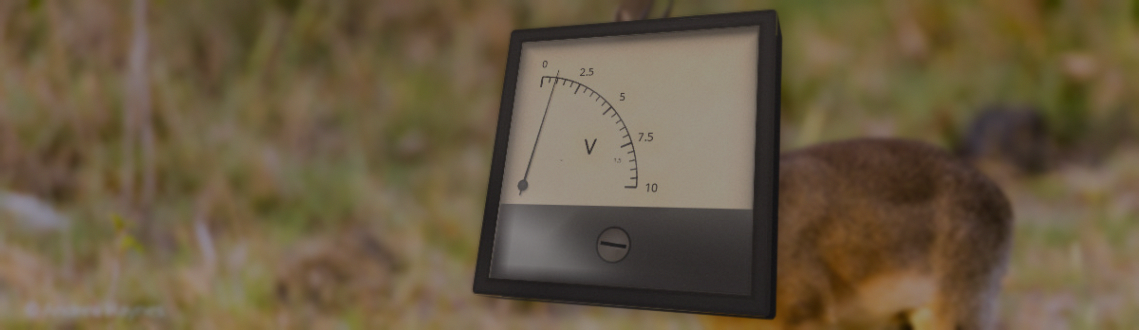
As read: 1 V
